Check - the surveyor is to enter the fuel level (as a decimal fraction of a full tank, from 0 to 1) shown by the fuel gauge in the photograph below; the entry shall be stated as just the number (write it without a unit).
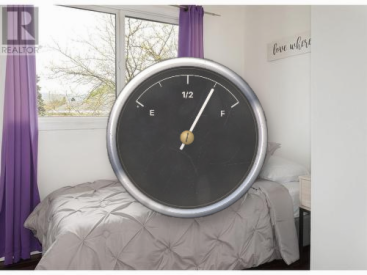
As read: 0.75
